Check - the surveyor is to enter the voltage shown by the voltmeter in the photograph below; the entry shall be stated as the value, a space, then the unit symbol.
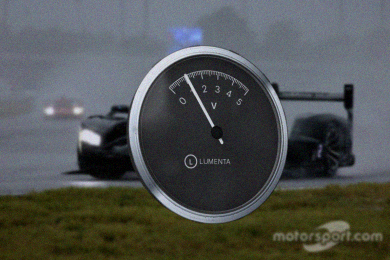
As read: 1 V
